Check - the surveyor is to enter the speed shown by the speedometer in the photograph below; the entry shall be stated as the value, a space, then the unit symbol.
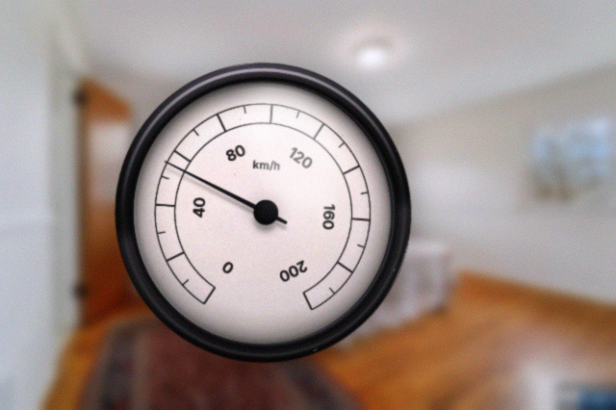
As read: 55 km/h
